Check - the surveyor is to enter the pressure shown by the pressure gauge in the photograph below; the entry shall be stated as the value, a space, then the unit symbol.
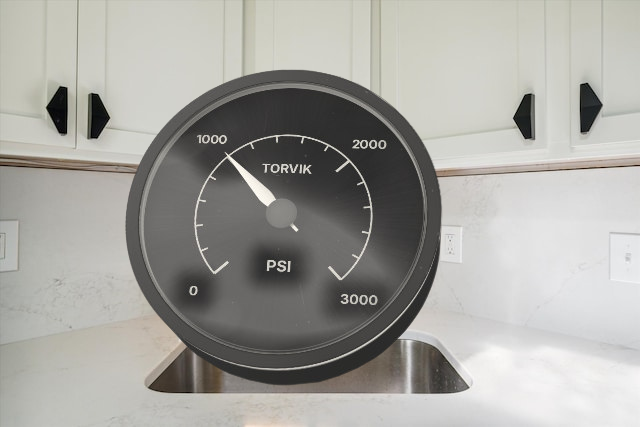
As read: 1000 psi
